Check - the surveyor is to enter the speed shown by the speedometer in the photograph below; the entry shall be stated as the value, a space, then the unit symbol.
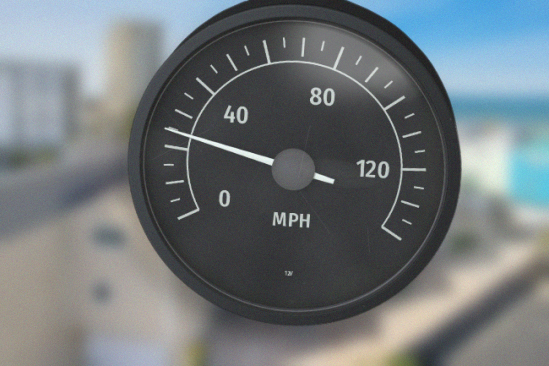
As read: 25 mph
